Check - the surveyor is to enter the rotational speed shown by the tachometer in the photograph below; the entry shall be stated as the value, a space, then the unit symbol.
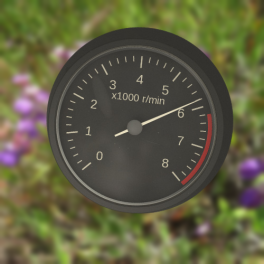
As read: 5800 rpm
